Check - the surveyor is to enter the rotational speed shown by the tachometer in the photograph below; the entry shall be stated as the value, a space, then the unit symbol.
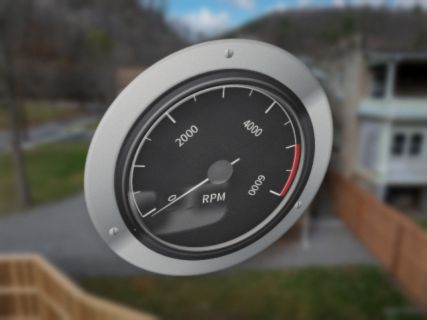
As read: 0 rpm
